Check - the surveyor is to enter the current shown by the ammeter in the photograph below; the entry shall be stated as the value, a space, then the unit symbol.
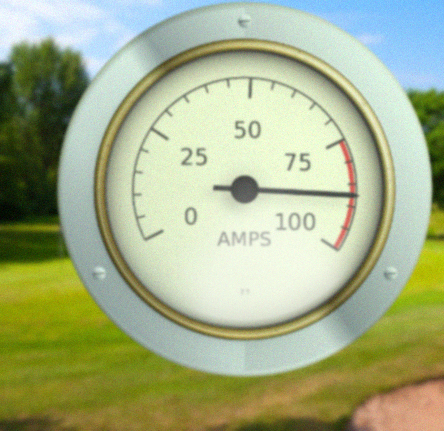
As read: 87.5 A
